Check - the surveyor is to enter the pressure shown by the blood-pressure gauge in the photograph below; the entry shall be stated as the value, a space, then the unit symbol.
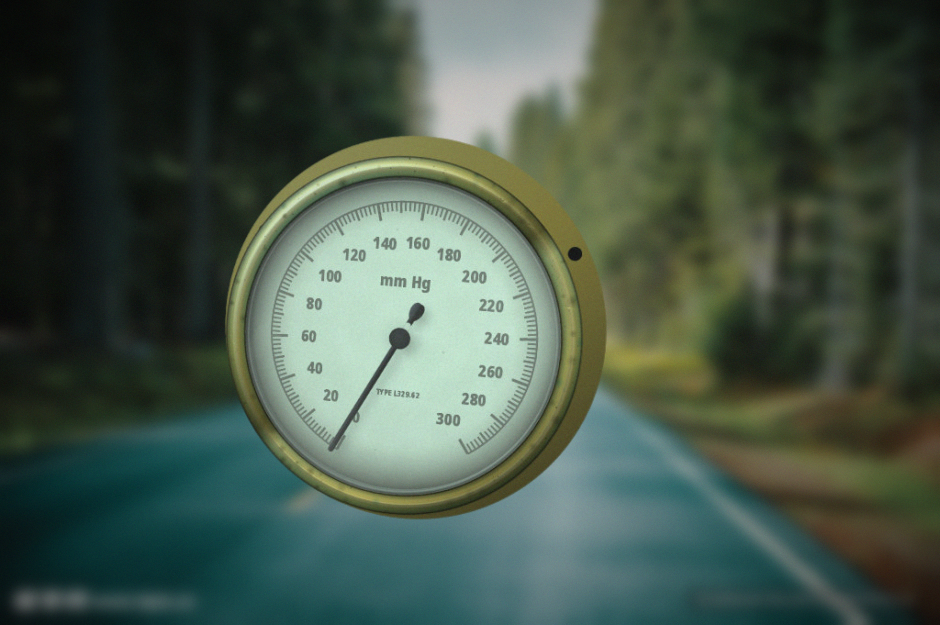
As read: 2 mmHg
